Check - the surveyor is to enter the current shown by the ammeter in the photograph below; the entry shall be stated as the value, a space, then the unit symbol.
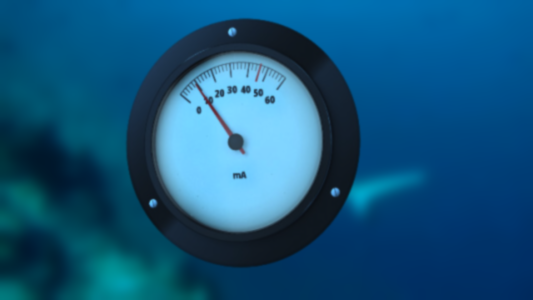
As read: 10 mA
